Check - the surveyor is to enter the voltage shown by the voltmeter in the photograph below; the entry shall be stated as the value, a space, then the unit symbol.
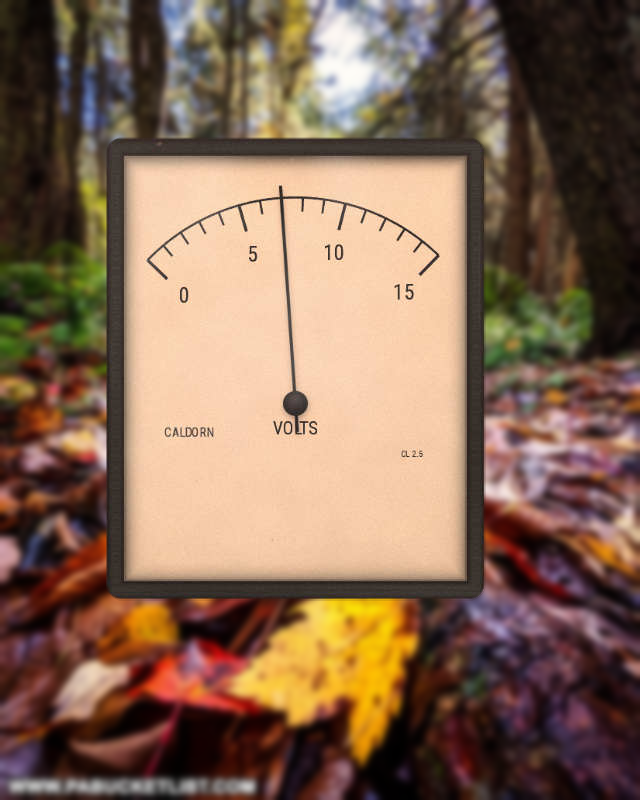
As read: 7 V
